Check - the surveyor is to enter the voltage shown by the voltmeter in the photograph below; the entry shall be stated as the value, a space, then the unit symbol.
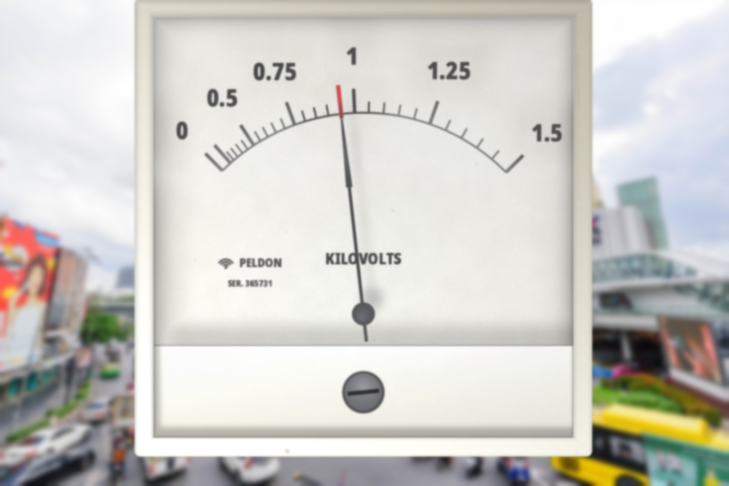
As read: 0.95 kV
